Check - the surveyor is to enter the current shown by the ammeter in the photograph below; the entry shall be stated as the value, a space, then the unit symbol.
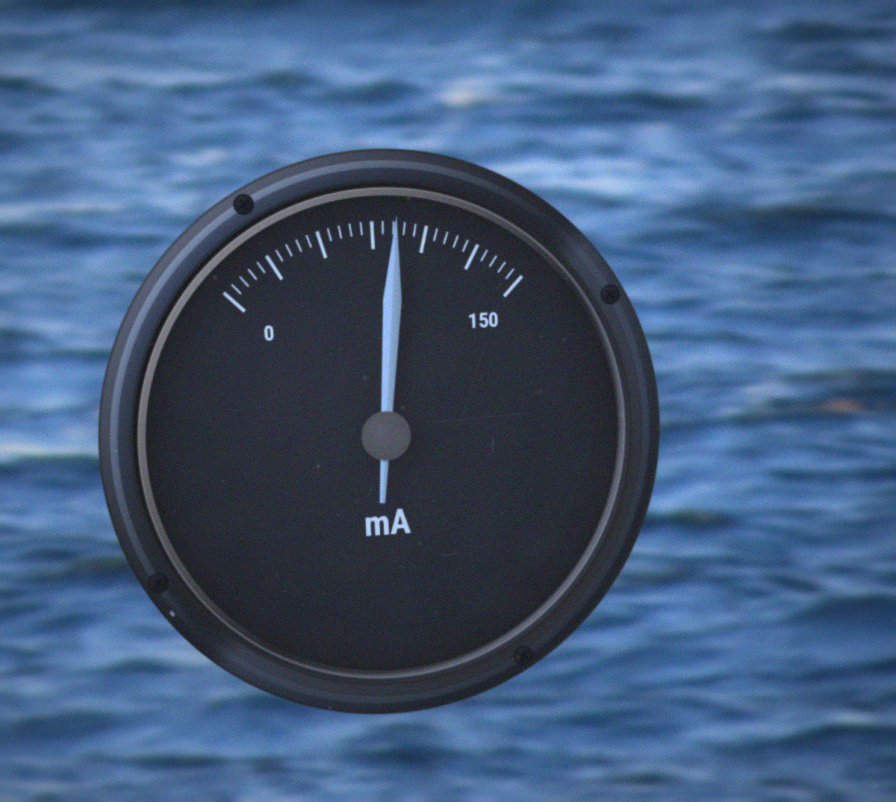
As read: 85 mA
